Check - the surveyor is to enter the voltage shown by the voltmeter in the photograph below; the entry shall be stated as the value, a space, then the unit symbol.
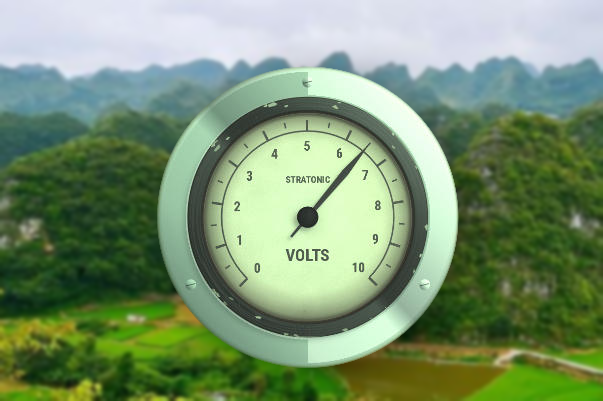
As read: 6.5 V
